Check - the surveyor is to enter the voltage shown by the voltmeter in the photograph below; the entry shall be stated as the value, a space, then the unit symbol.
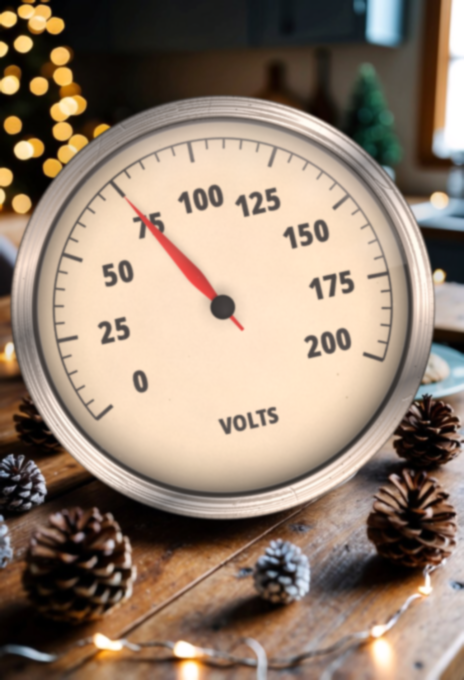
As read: 75 V
